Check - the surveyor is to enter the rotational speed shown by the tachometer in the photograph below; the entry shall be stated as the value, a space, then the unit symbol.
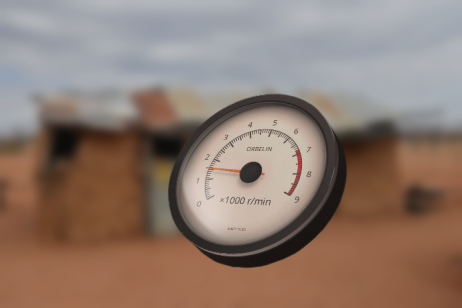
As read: 1500 rpm
